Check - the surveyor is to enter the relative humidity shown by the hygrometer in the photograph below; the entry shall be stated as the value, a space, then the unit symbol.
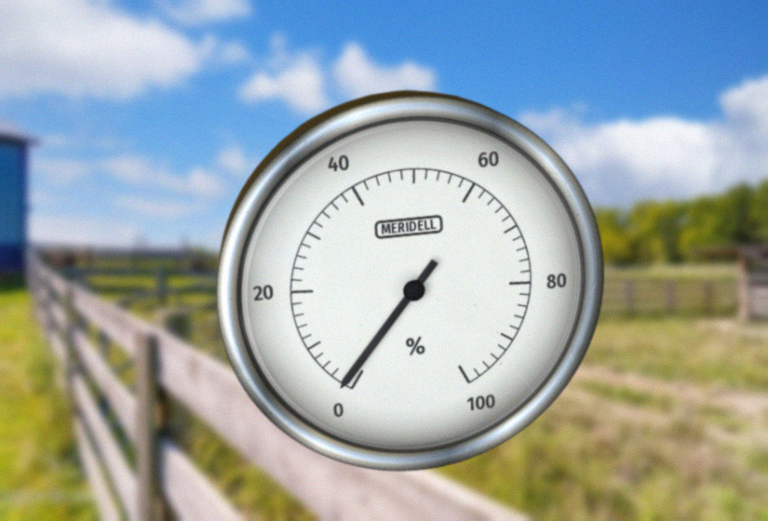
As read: 2 %
